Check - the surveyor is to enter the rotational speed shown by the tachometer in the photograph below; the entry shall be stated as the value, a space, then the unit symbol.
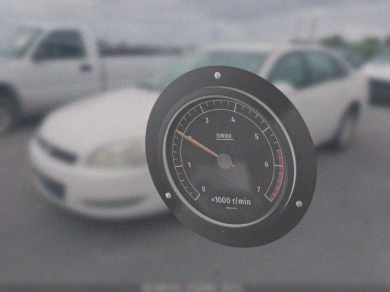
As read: 2000 rpm
